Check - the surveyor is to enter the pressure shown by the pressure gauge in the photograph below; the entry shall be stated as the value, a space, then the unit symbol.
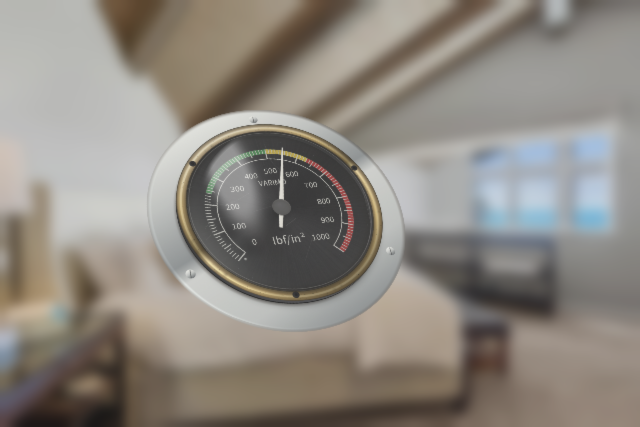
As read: 550 psi
